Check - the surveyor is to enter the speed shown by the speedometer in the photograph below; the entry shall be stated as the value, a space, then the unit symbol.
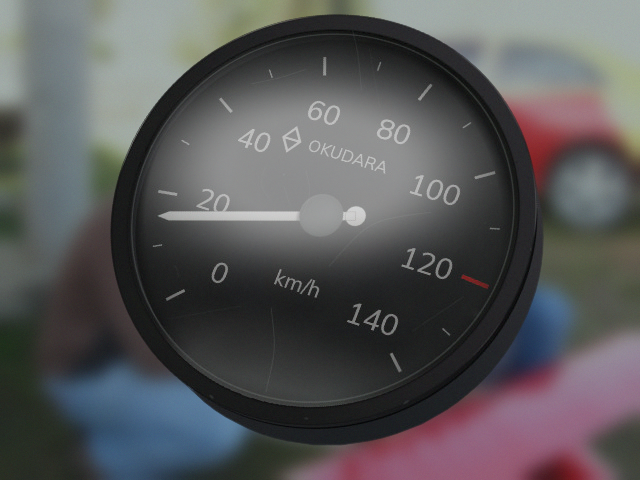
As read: 15 km/h
